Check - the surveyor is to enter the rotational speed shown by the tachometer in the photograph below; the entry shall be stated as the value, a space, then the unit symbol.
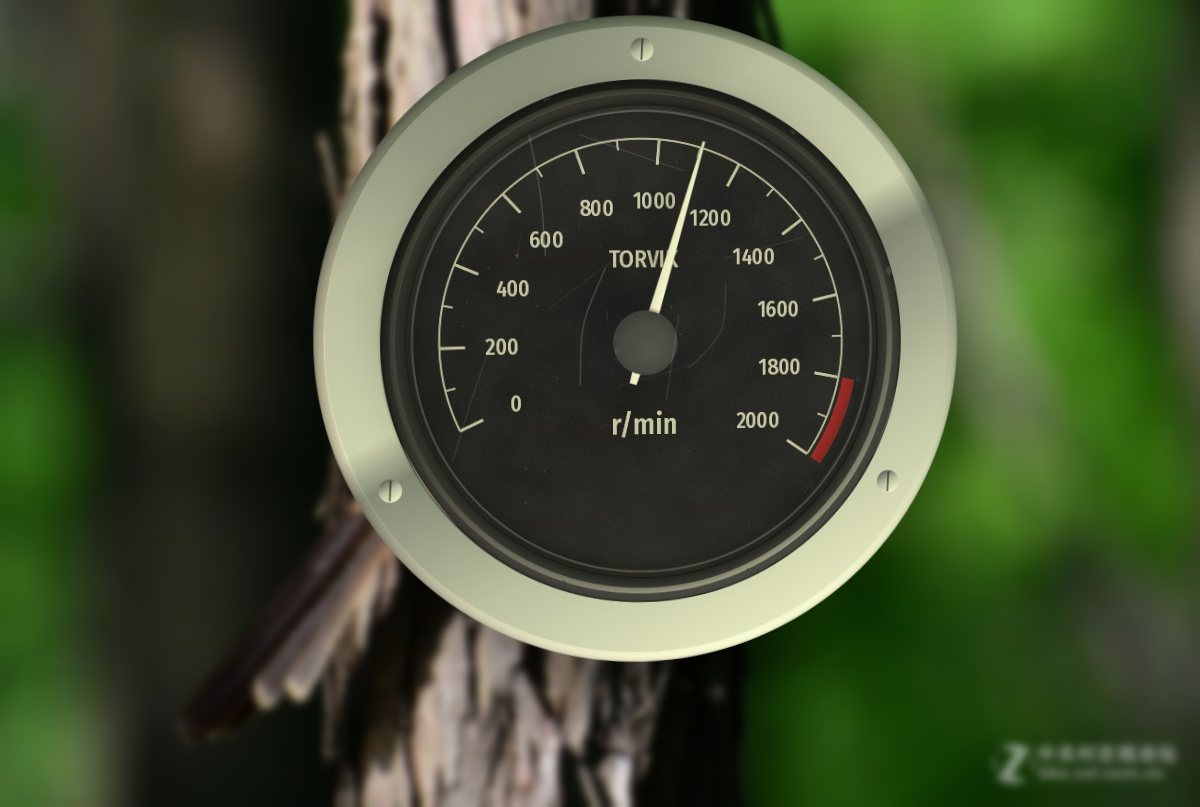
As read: 1100 rpm
